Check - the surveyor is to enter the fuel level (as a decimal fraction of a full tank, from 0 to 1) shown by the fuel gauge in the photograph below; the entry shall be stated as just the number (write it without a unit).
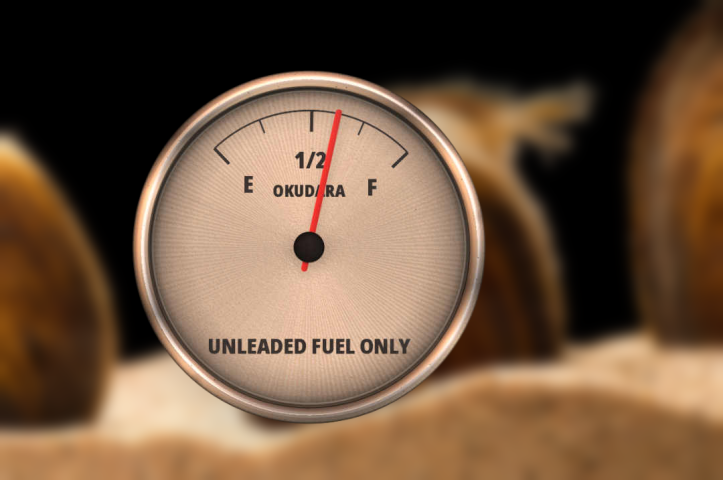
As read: 0.625
